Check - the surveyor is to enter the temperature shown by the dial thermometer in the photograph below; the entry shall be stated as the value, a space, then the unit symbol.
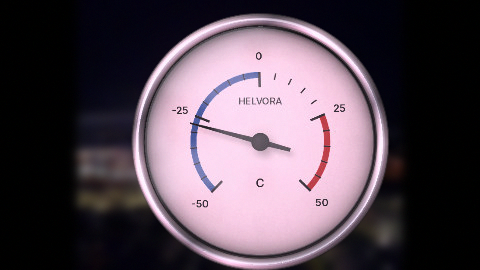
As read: -27.5 °C
